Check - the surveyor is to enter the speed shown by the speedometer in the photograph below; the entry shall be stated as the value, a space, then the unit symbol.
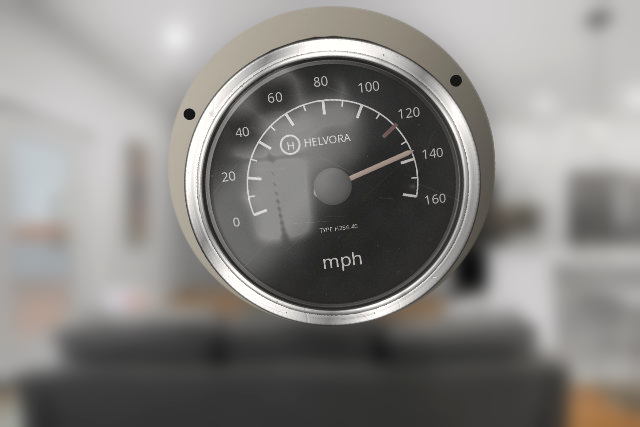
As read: 135 mph
